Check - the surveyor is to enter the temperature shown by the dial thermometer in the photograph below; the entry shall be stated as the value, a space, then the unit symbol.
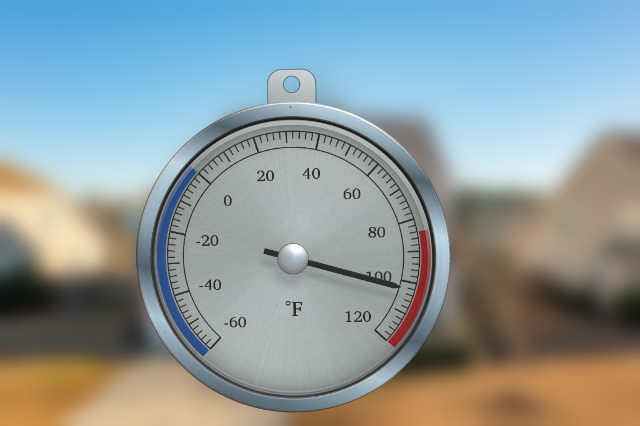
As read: 102 °F
